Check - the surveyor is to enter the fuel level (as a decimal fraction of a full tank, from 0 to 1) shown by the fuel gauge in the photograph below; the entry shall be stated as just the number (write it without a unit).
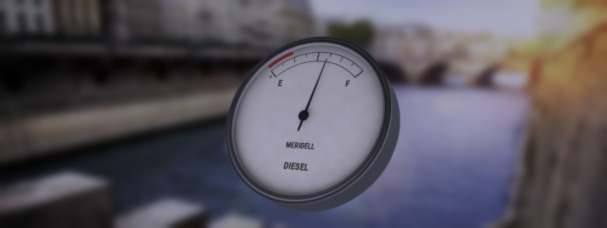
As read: 0.625
